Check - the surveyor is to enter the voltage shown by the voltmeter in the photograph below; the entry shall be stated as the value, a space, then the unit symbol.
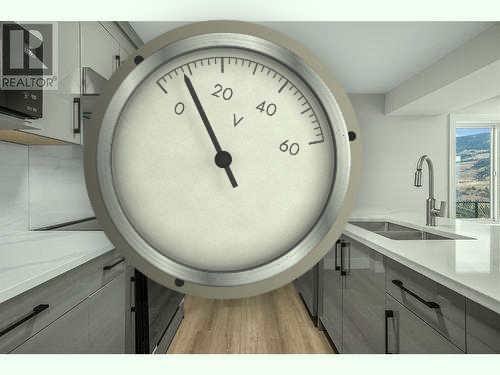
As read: 8 V
